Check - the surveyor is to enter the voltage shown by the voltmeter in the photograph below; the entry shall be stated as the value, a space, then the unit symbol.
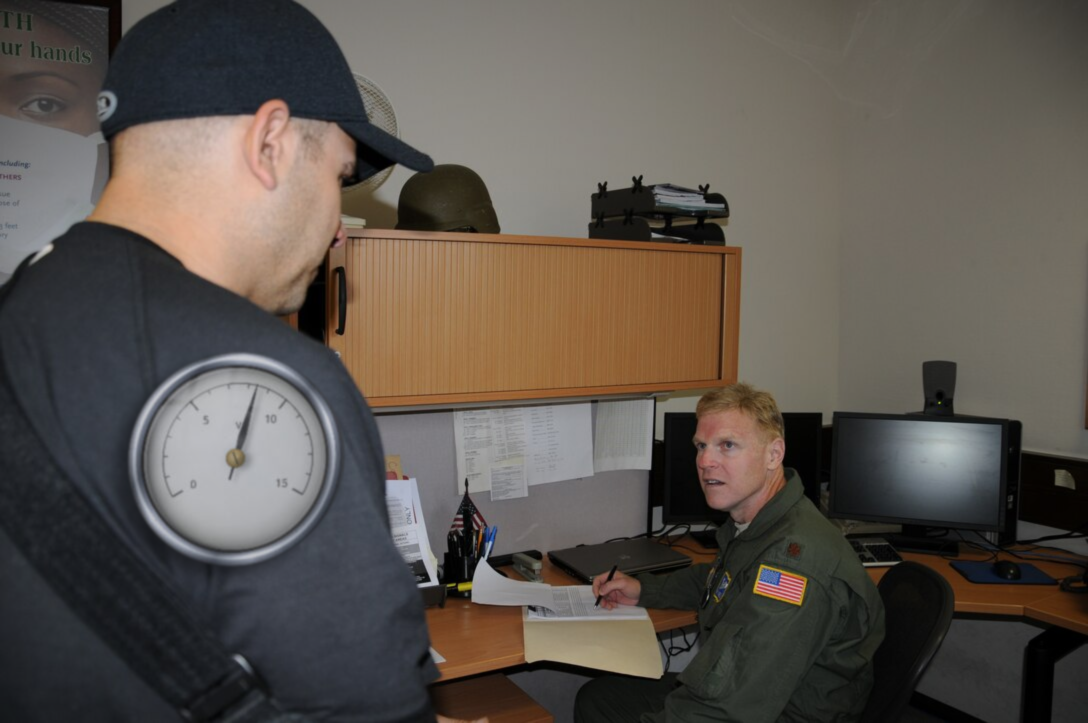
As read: 8.5 V
